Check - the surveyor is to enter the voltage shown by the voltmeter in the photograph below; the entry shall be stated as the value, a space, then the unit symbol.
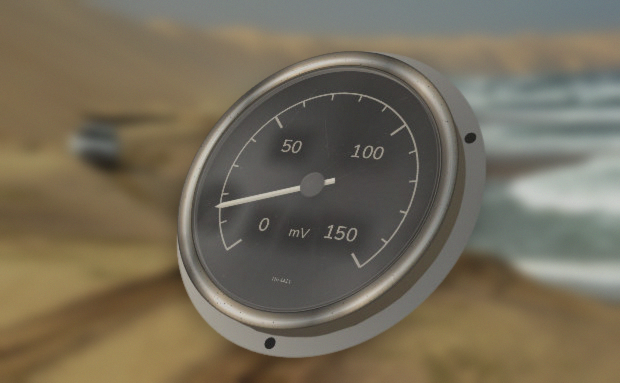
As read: 15 mV
